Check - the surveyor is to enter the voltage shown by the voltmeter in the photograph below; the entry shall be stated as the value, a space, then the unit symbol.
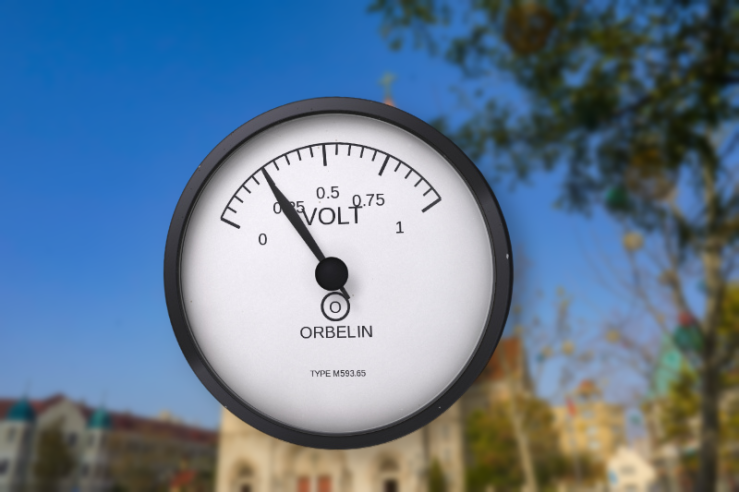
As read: 0.25 V
